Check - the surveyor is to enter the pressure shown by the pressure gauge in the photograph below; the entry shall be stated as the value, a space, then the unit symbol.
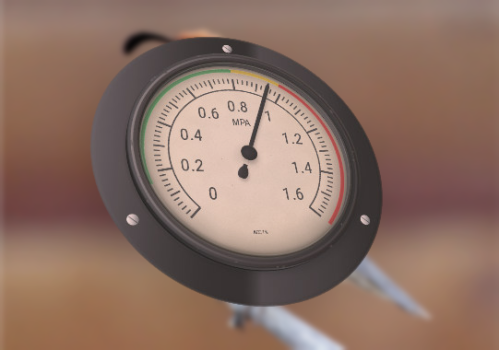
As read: 0.94 MPa
